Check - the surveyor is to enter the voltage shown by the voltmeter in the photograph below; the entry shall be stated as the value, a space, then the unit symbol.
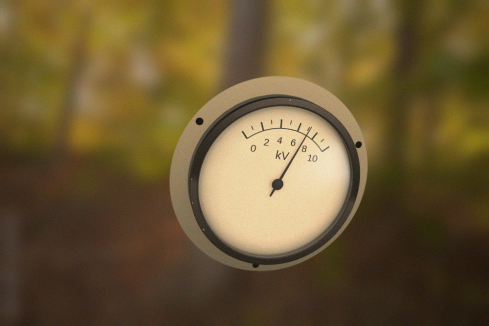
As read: 7 kV
